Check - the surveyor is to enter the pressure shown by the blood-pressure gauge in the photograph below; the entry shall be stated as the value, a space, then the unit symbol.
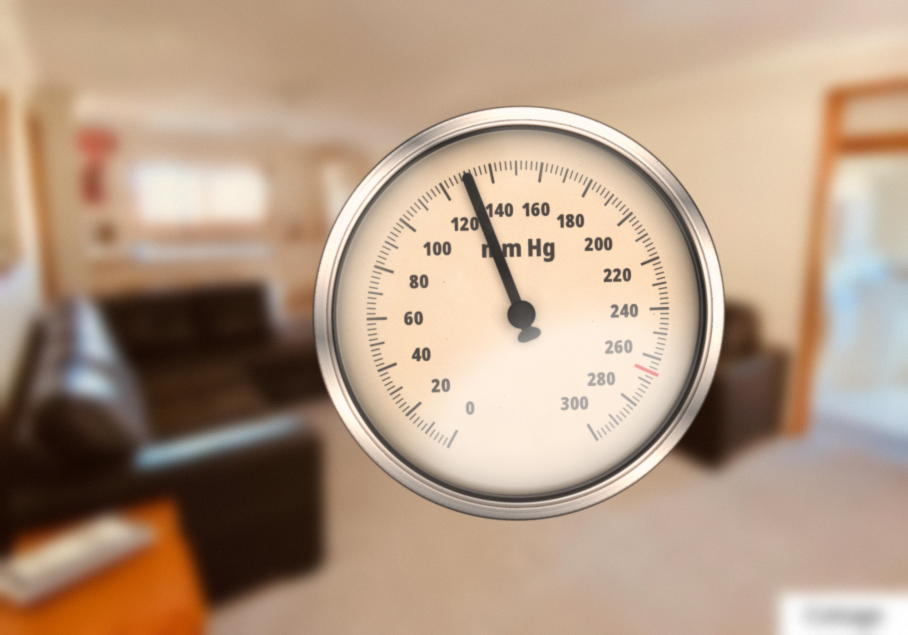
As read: 130 mmHg
